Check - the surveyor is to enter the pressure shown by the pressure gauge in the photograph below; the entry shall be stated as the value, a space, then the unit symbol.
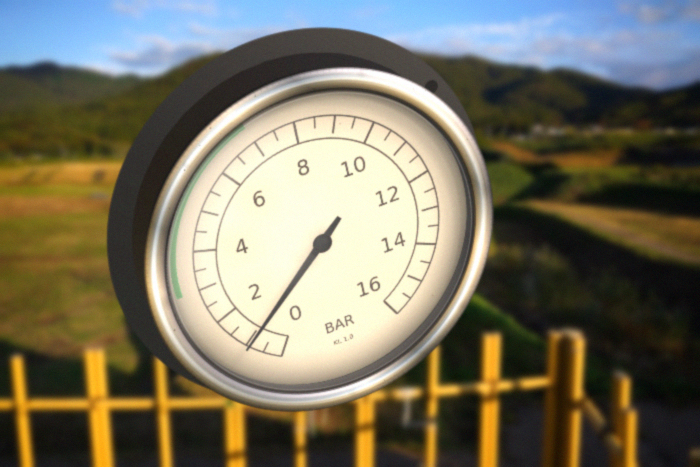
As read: 1 bar
